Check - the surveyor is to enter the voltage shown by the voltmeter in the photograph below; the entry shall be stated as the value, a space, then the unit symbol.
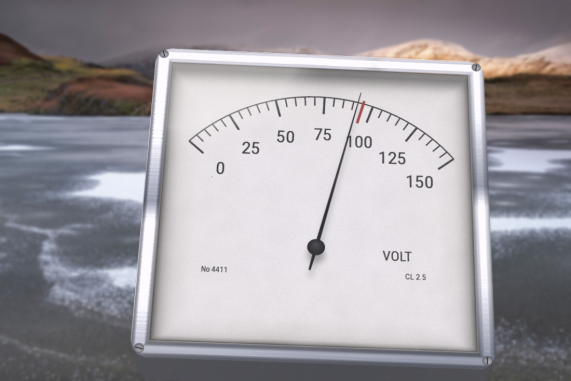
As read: 92.5 V
